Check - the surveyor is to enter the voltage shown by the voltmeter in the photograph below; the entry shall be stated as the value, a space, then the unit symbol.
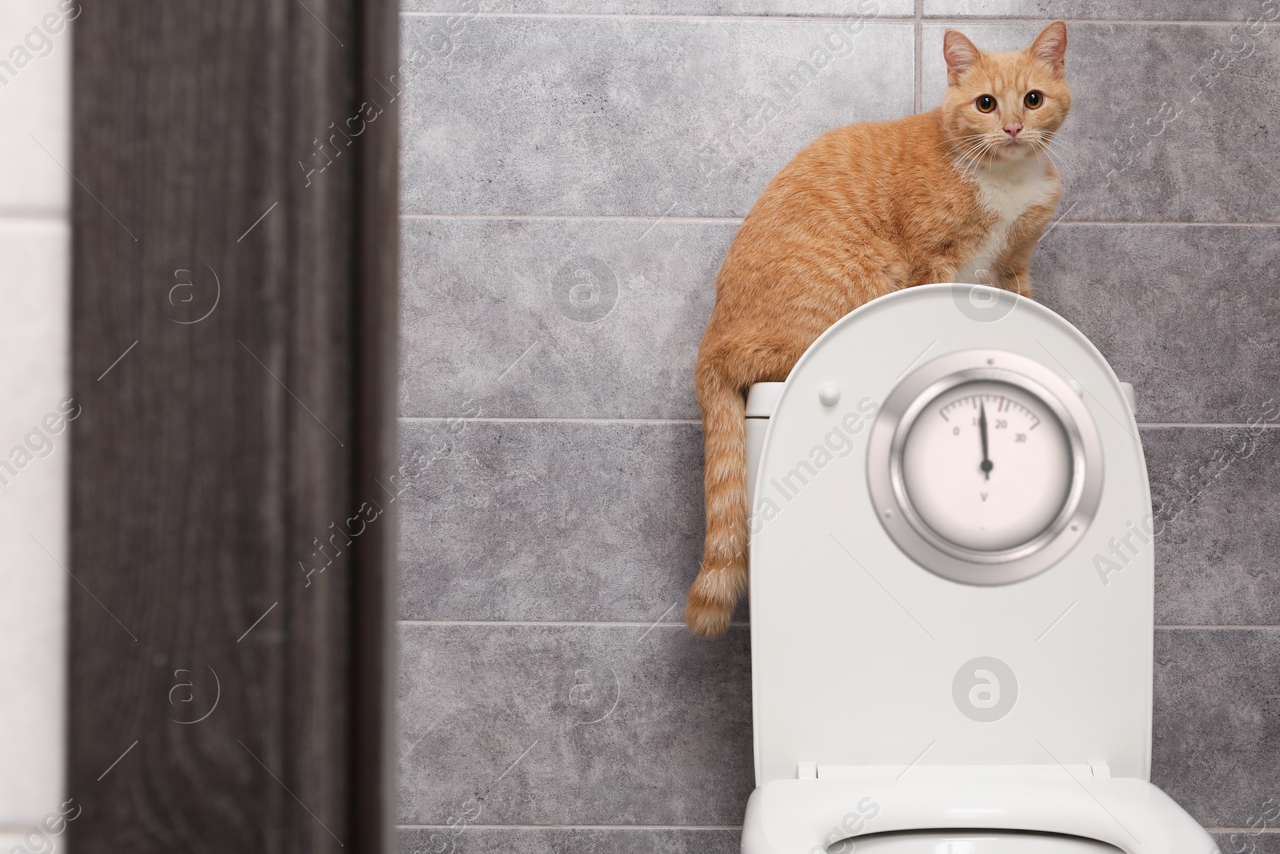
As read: 12 V
